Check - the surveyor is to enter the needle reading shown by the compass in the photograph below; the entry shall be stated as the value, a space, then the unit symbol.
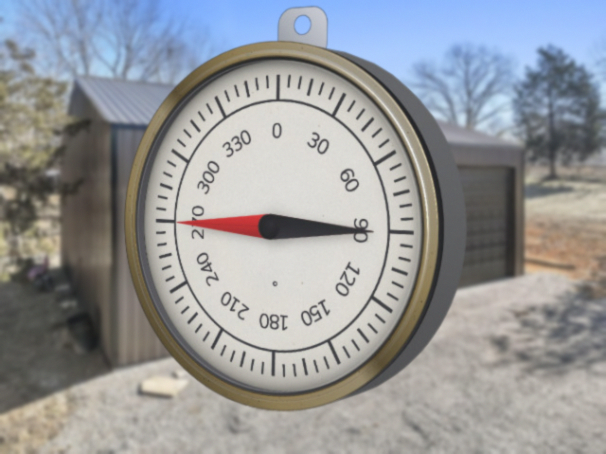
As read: 270 °
